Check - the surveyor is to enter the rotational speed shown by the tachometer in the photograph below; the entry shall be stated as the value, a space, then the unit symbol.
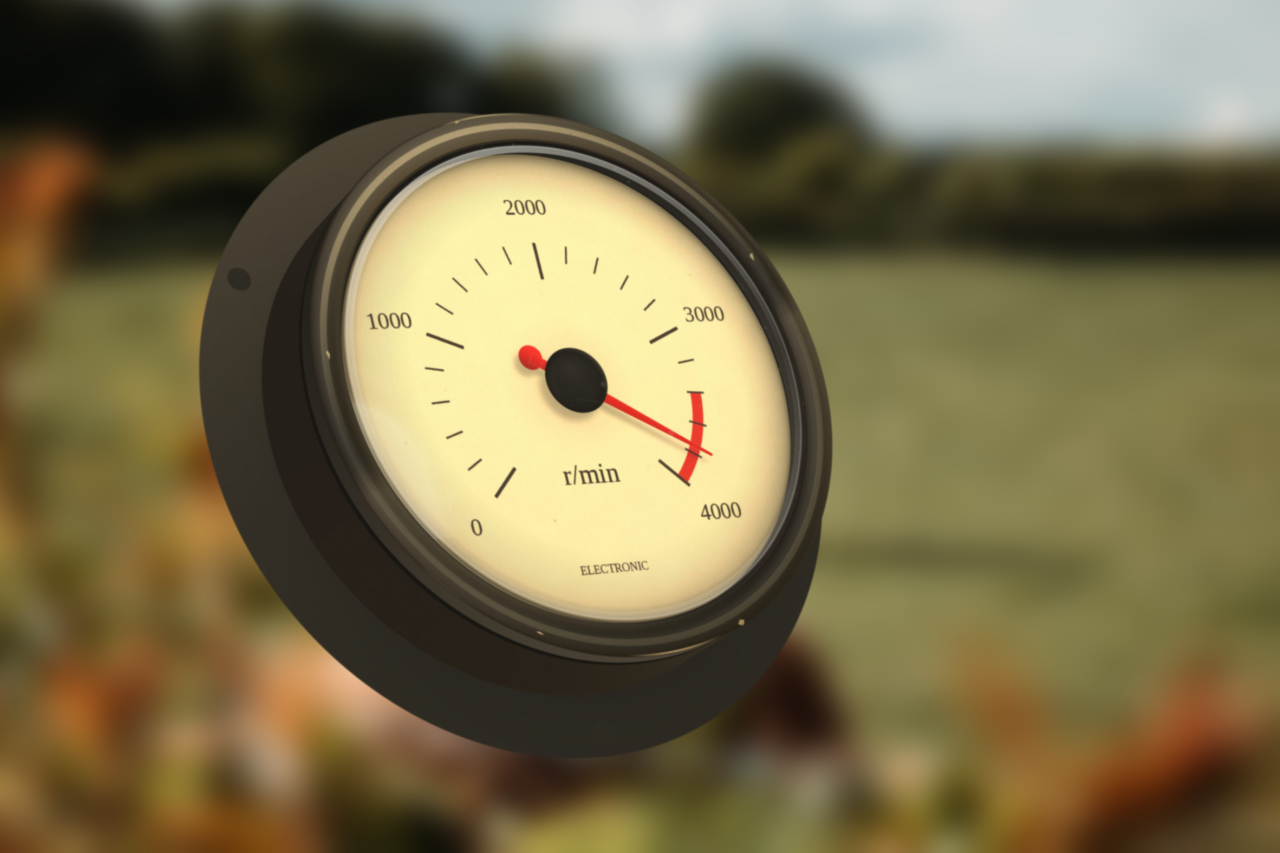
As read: 3800 rpm
